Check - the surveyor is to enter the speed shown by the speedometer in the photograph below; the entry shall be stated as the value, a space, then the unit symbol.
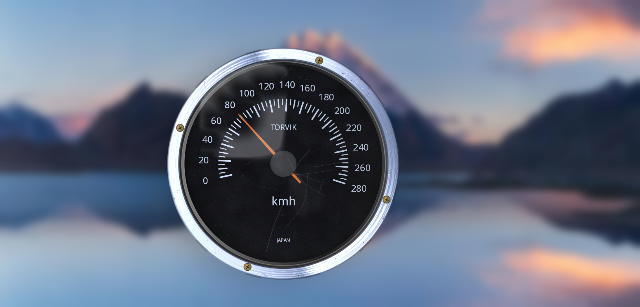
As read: 80 km/h
